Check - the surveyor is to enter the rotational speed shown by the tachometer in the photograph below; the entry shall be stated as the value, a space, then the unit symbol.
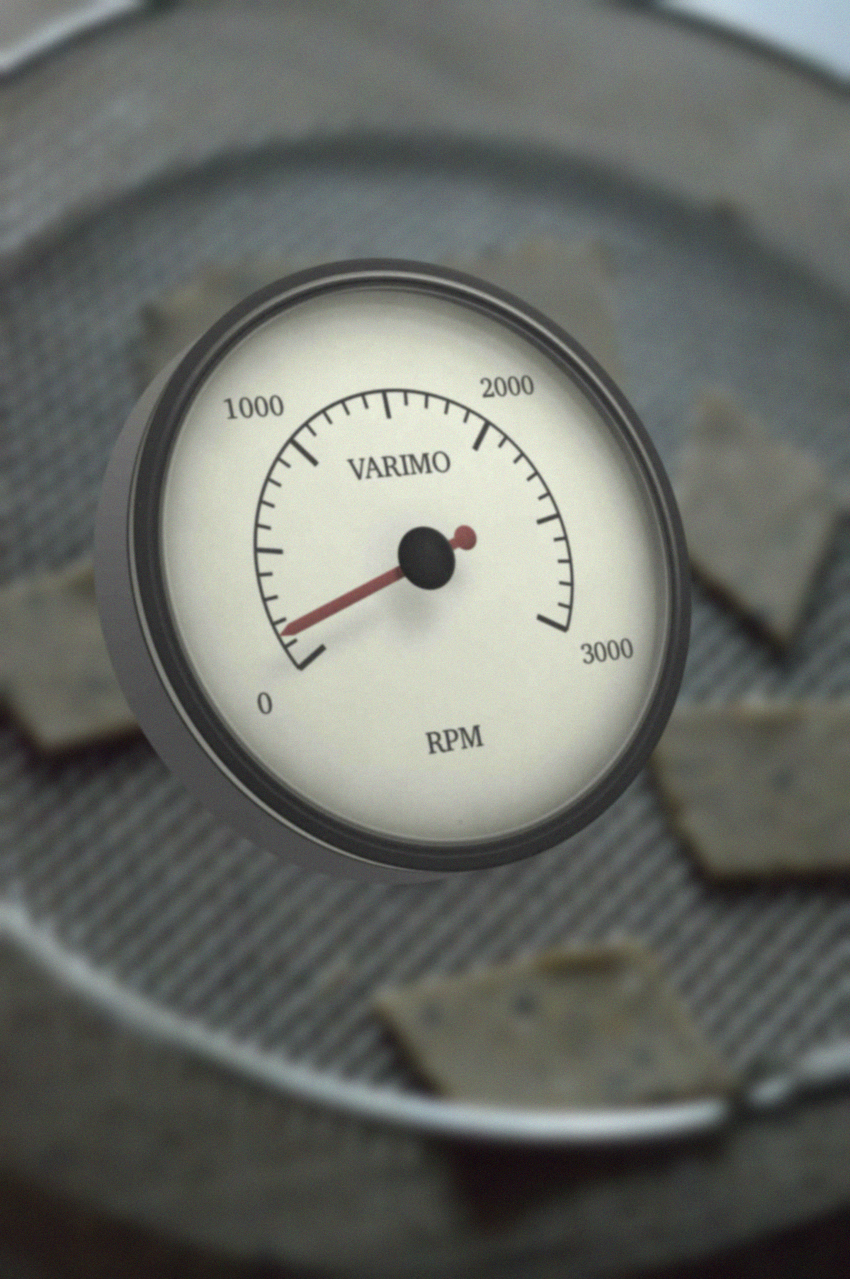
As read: 150 rpm
